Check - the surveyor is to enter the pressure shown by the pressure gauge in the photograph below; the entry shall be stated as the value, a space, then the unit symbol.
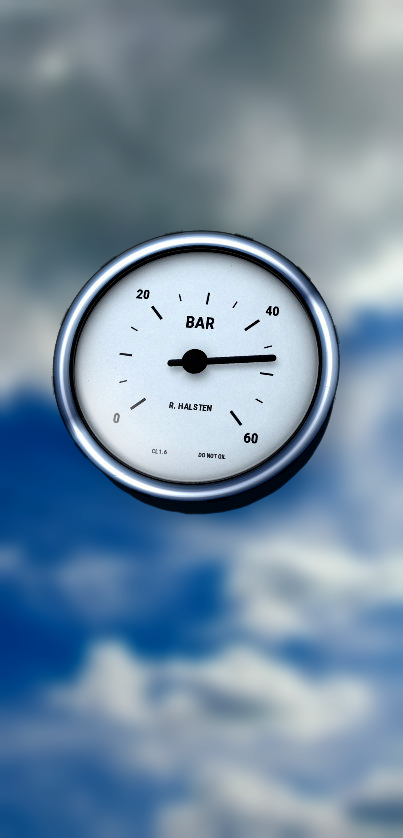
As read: 47.5 bar
